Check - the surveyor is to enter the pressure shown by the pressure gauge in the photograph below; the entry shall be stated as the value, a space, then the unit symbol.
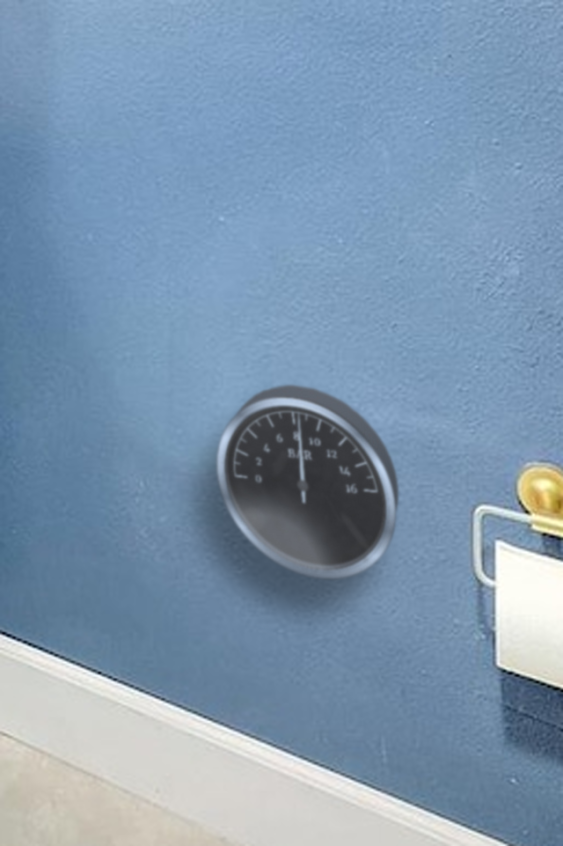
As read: 8.5 bar
